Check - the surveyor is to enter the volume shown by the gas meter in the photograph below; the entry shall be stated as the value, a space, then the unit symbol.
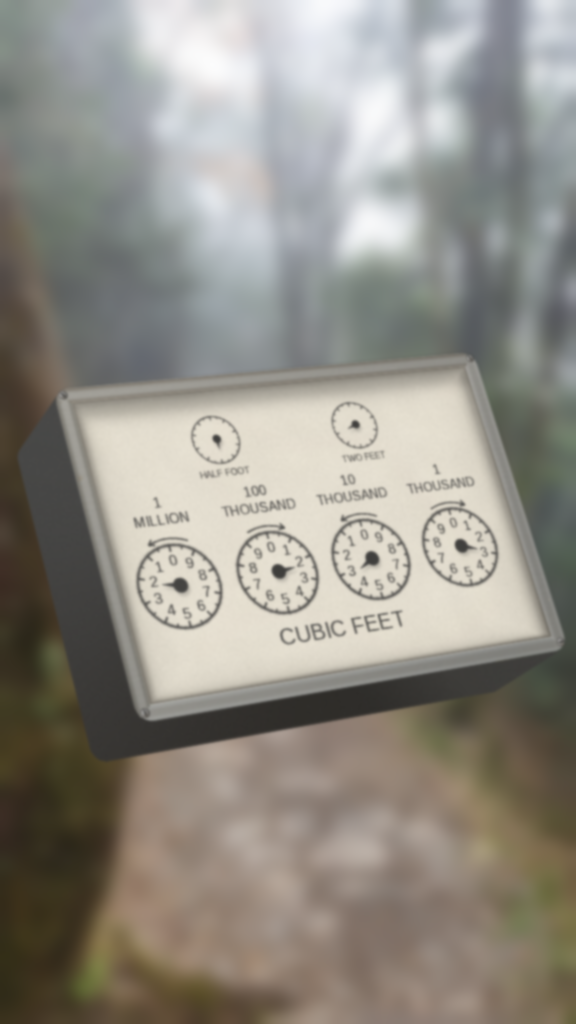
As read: 223300 ft³
